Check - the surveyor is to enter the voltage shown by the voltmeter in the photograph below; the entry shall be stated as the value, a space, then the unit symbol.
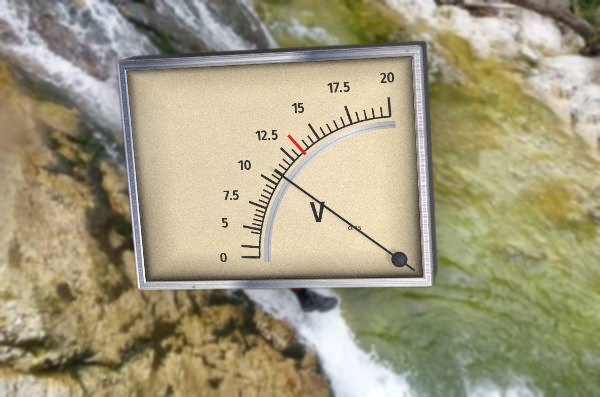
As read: 11 V
